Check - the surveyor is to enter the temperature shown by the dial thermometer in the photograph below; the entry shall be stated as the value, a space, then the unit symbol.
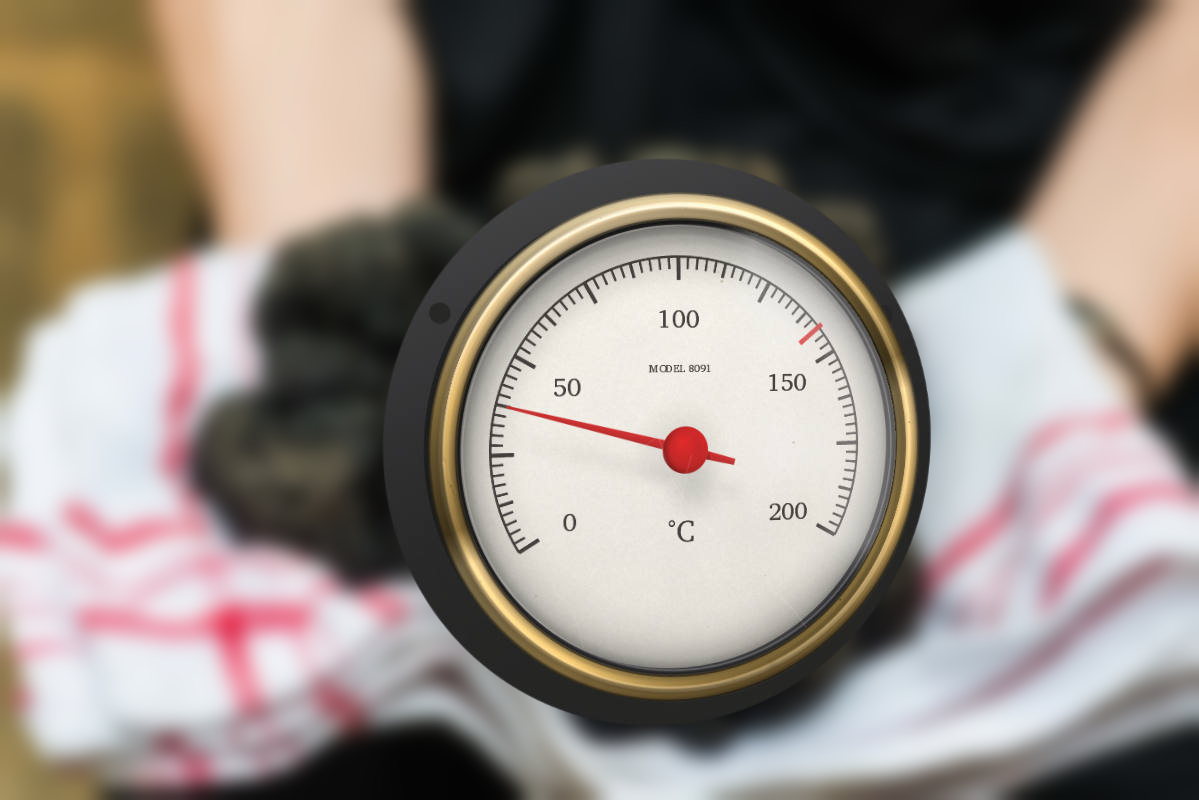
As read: 37.5 °C
